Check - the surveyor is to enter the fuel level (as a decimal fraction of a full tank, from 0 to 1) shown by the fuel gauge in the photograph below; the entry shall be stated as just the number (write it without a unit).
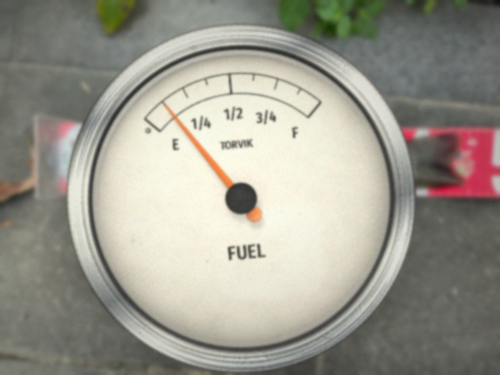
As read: 0.125
